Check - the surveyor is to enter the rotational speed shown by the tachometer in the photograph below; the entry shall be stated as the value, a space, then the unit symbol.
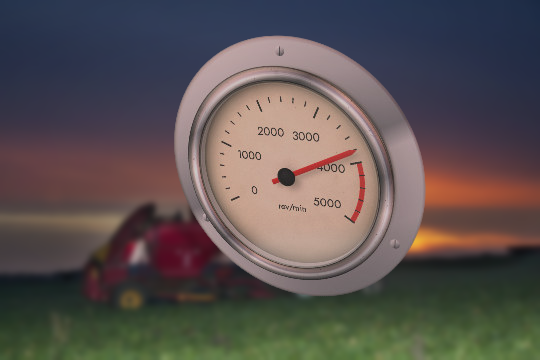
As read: 3800 rpm
